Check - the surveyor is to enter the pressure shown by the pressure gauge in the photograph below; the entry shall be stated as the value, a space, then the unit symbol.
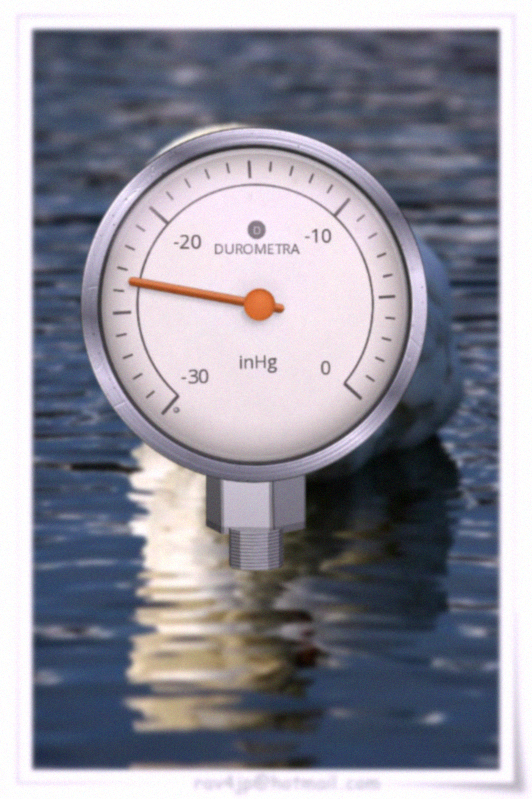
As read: -23.5 inHg
